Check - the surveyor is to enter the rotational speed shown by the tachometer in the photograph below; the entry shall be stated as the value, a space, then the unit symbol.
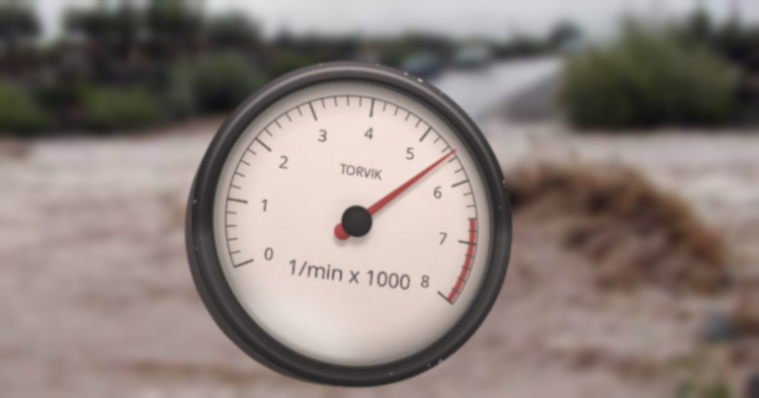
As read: 5500 rpm
